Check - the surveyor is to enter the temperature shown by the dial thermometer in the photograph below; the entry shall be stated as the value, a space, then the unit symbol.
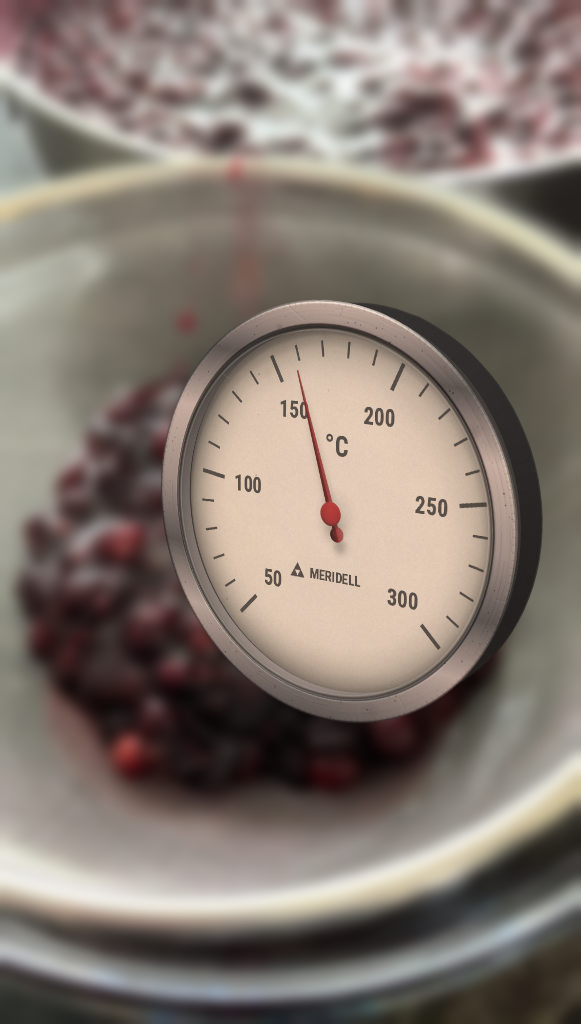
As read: 160 °C
